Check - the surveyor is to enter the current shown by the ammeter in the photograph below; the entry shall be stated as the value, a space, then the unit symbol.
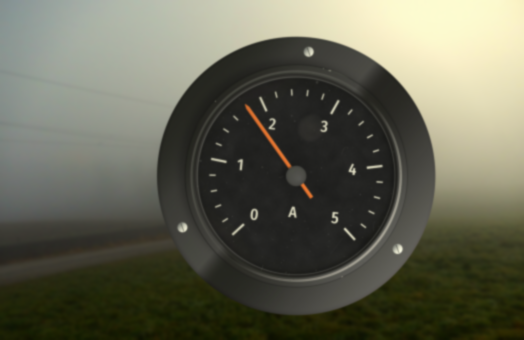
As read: 1.8 A
